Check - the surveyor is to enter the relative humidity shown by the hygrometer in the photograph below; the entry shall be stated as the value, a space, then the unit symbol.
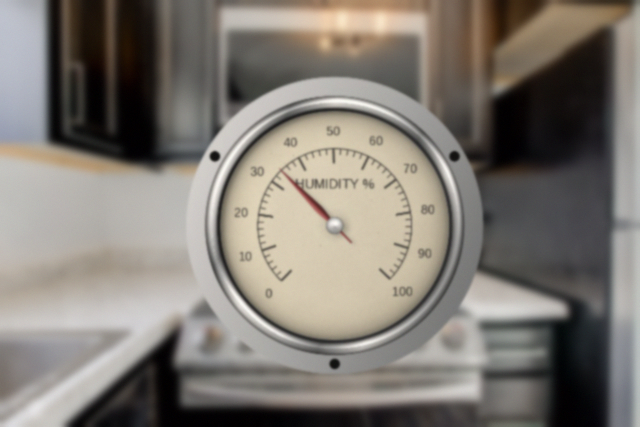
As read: 34 %
